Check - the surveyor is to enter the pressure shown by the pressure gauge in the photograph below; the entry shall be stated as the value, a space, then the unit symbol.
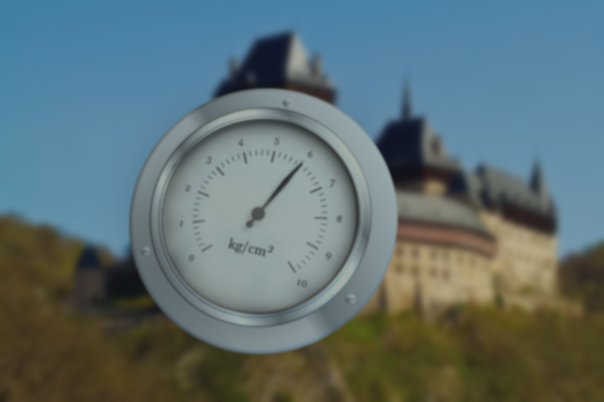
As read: 6 kg/cm²
